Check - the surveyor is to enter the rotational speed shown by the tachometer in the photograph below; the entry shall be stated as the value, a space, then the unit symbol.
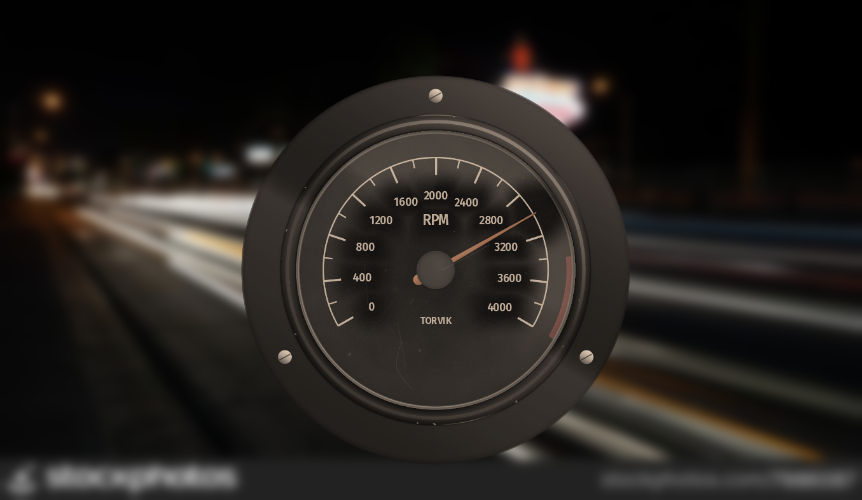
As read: 3000 rpm
